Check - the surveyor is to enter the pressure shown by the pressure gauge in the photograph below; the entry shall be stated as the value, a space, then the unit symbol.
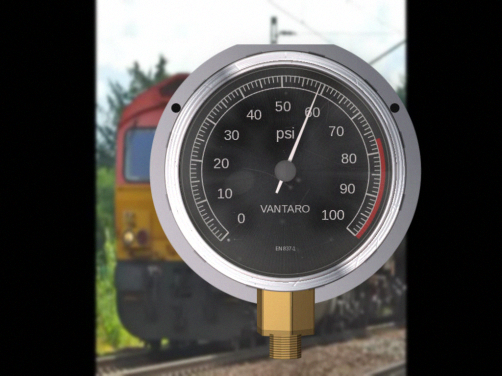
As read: 59 psi
